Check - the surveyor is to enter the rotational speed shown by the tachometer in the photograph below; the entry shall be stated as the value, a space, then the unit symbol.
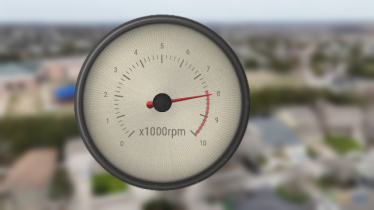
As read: 8000 rpm
